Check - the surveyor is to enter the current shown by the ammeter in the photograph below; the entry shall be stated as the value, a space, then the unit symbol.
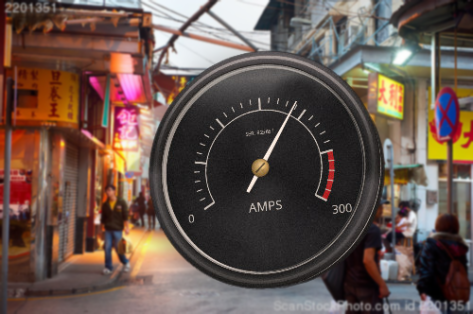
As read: 190 A
